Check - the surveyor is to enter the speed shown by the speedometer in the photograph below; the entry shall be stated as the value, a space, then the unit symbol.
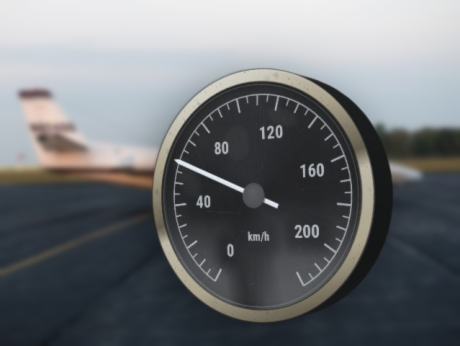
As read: 60 km/h
